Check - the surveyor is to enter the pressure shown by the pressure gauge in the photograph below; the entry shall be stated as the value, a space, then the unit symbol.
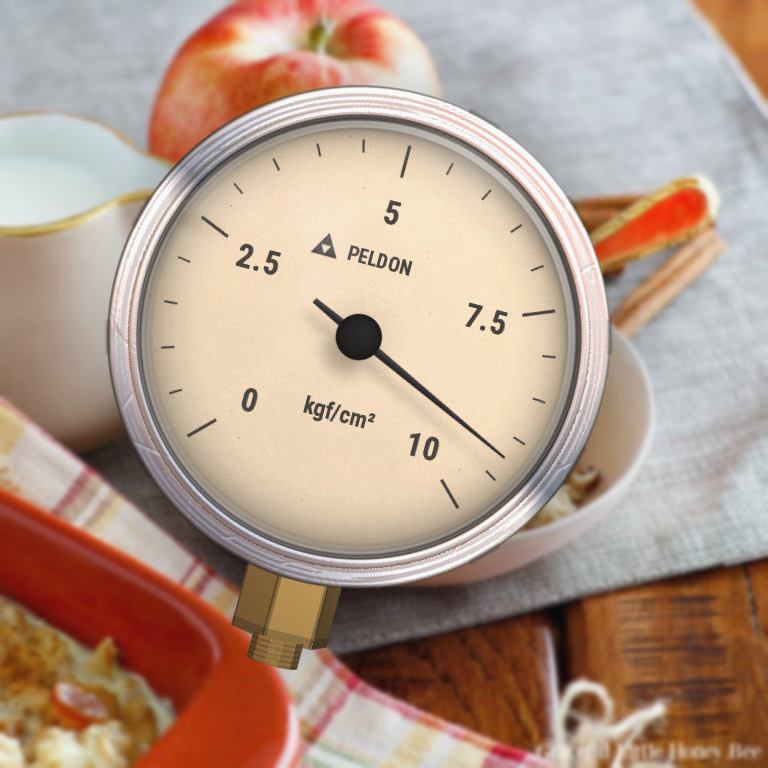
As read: 9.25 kg/cm²
